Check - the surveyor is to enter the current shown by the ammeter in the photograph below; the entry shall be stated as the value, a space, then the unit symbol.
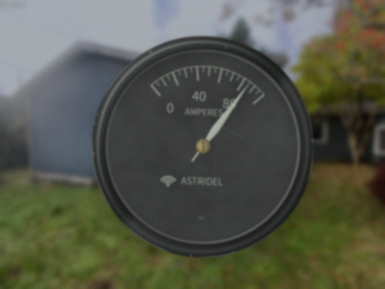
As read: 85 A
